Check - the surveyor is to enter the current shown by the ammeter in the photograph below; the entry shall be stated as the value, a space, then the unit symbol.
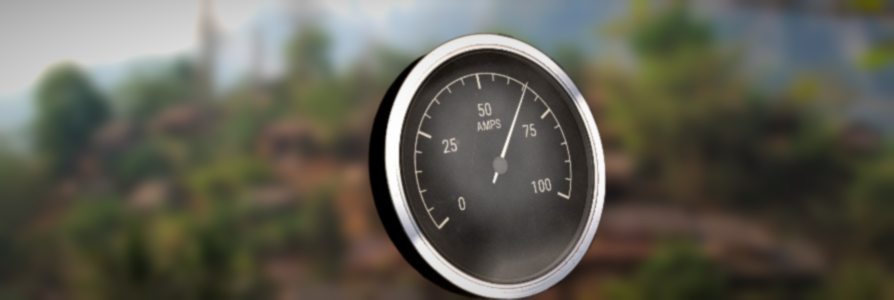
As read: 65 A
